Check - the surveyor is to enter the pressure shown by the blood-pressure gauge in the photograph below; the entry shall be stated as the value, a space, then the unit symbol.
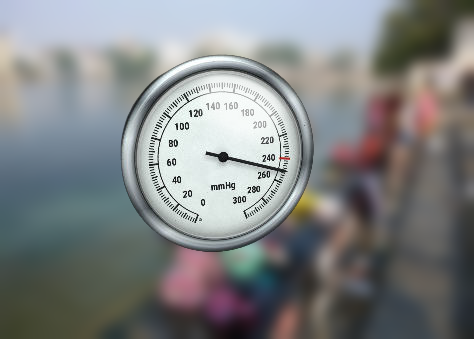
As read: 250 mmHg
